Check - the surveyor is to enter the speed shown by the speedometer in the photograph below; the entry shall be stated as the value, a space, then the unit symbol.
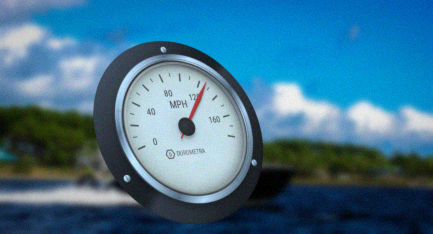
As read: 125 mph
